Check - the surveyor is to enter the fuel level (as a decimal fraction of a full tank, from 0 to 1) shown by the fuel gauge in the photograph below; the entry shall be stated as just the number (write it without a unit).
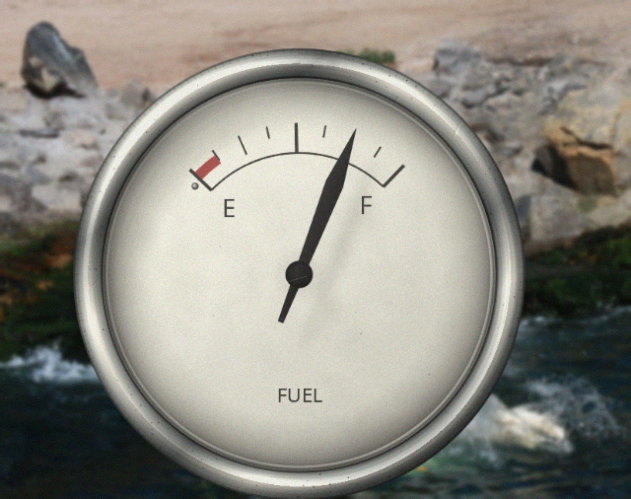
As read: 0.75
